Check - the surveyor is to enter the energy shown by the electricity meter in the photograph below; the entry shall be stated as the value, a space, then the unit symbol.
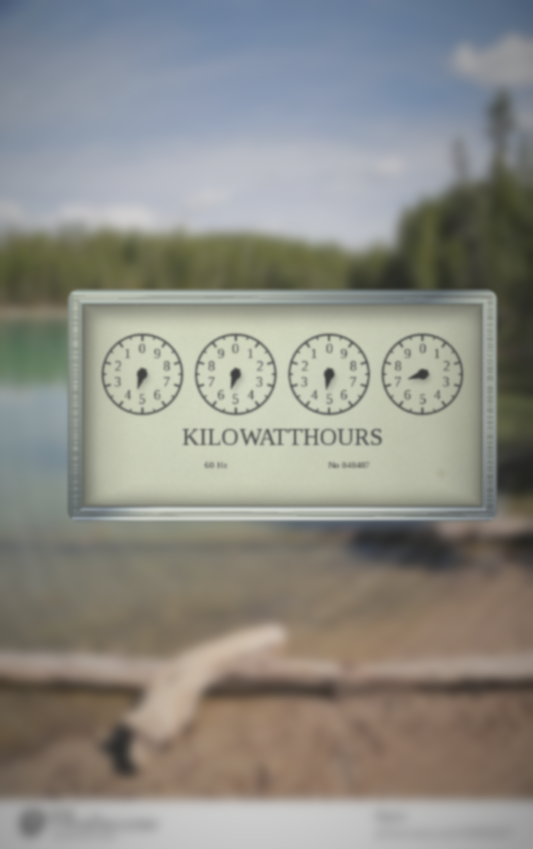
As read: 4547 kWh
